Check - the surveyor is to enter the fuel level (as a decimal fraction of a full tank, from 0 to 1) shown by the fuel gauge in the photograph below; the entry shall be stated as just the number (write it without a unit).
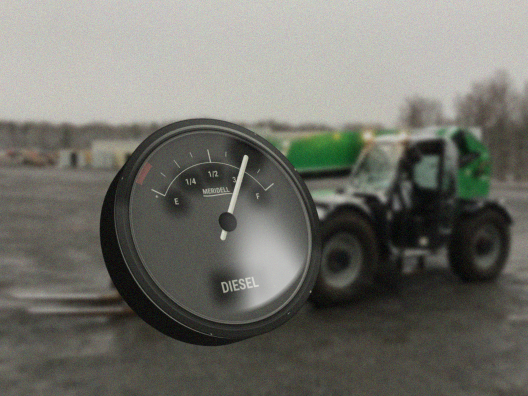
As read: 0.75
